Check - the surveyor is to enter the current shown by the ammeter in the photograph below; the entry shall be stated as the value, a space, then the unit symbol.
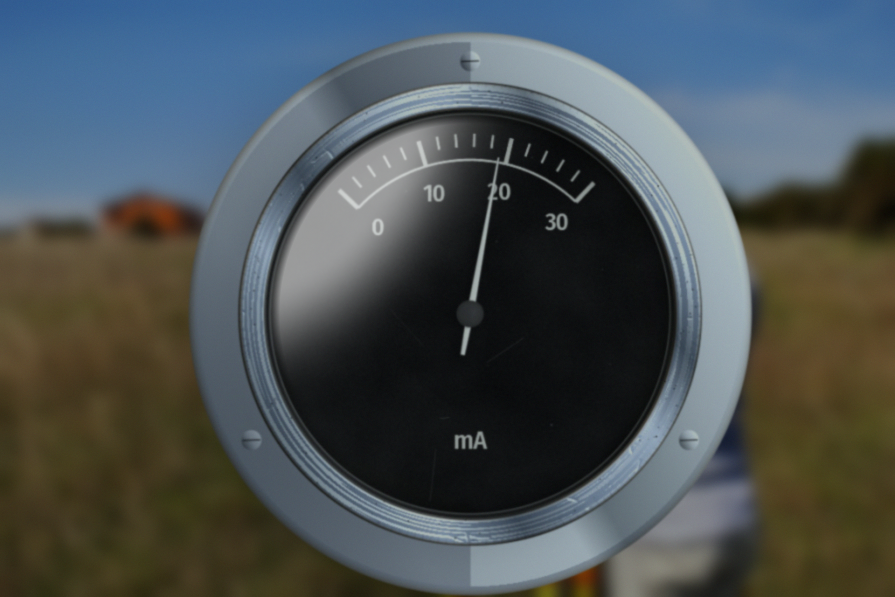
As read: 19 mA
